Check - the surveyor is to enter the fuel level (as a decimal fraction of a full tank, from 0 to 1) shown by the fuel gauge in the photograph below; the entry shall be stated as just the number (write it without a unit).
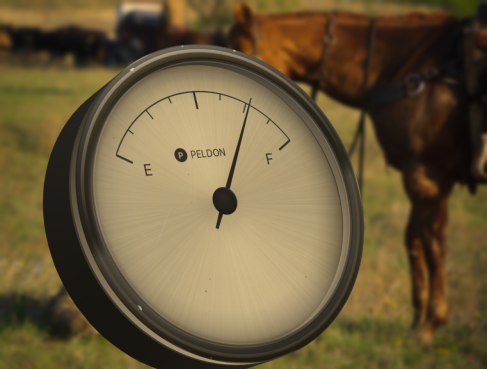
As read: 0.75
